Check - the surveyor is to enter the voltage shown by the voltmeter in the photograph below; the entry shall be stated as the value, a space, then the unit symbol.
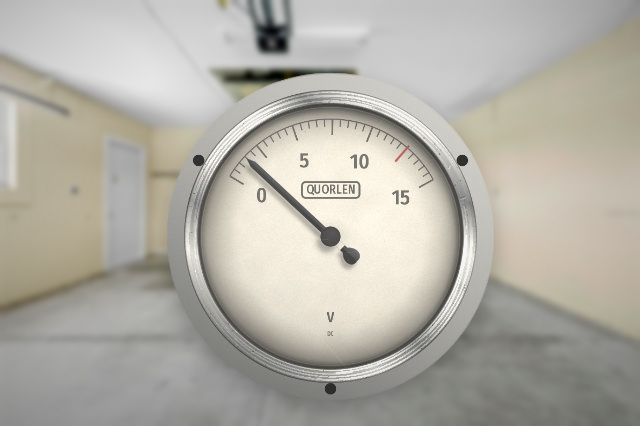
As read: 1.5 V
